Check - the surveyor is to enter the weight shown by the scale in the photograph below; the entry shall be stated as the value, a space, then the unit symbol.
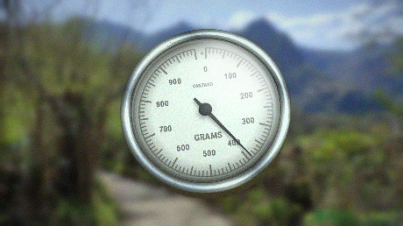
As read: 390 g
